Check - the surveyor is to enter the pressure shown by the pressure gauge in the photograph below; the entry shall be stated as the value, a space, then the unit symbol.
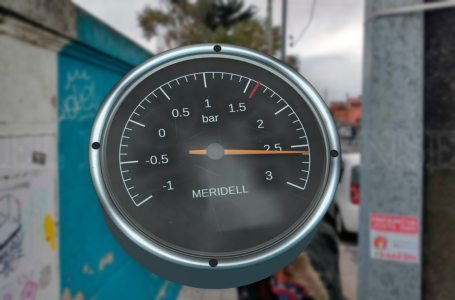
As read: 2.6 bar
